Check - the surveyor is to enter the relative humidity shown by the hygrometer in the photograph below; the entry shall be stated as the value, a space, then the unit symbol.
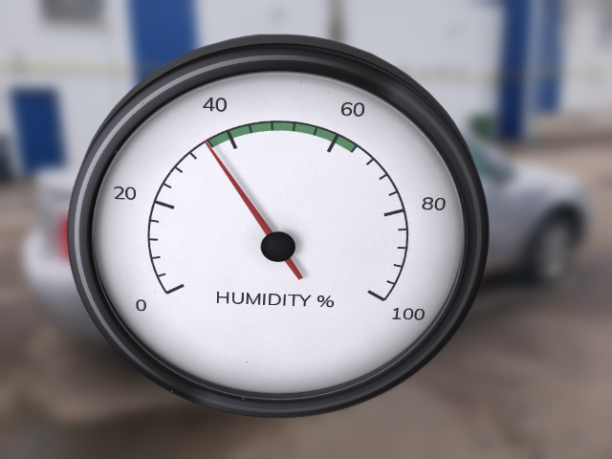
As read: 36 %
